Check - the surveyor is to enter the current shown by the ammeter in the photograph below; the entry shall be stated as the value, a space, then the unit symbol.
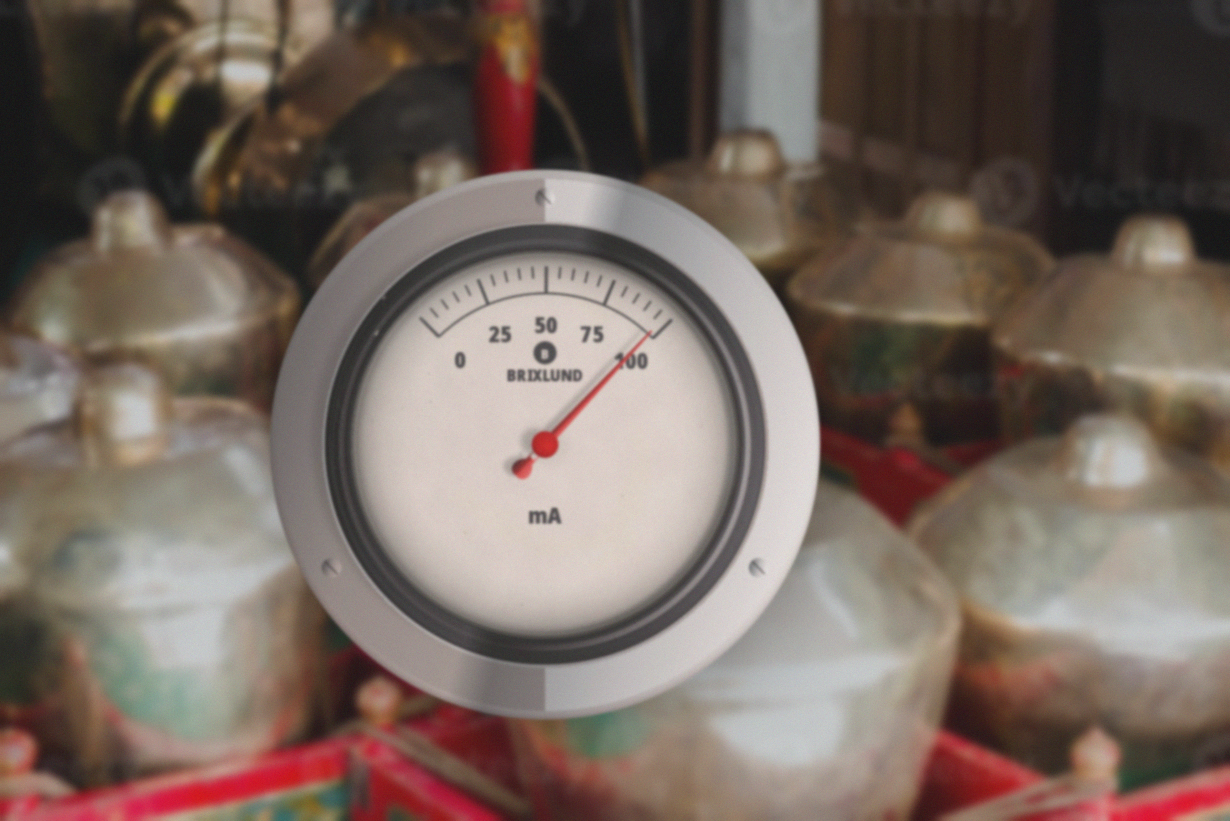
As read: 97.5 mA
